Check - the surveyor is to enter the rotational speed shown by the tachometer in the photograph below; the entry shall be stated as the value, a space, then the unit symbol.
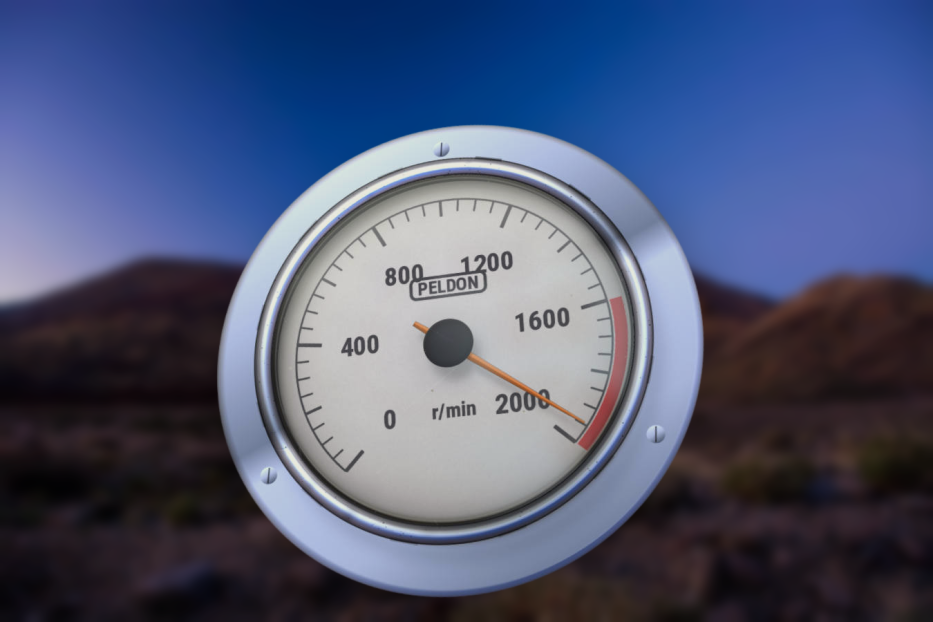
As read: 1950 rpm
